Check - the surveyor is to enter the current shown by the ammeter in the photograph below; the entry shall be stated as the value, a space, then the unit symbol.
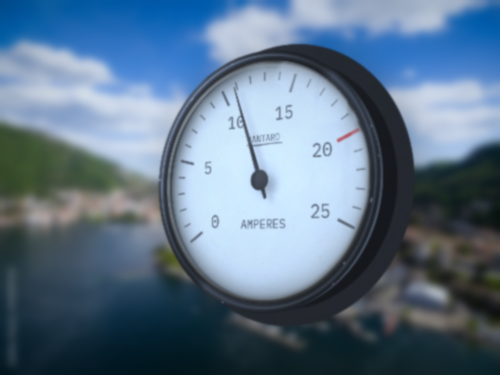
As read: 11 A
